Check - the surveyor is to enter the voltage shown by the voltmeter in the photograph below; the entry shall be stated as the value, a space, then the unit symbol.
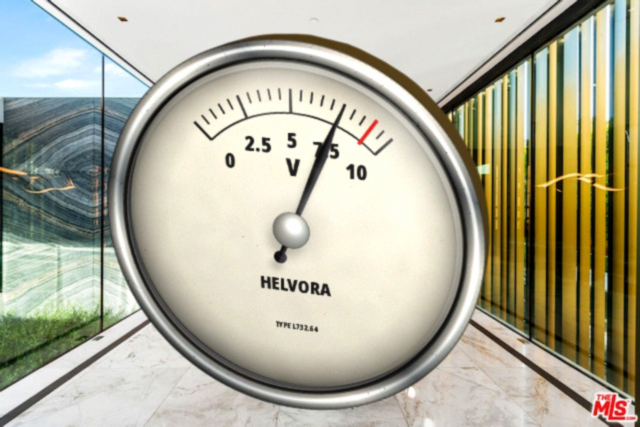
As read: 7.5 V
